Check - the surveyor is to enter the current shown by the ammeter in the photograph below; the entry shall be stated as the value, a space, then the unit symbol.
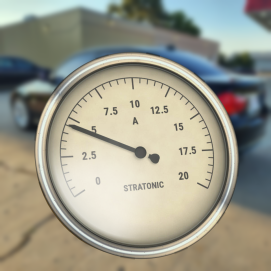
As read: 4.5 A
